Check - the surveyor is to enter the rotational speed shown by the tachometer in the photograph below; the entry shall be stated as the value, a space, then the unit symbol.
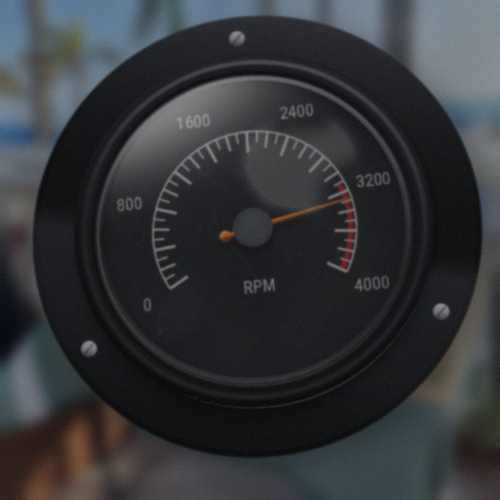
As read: 3300 rpm
